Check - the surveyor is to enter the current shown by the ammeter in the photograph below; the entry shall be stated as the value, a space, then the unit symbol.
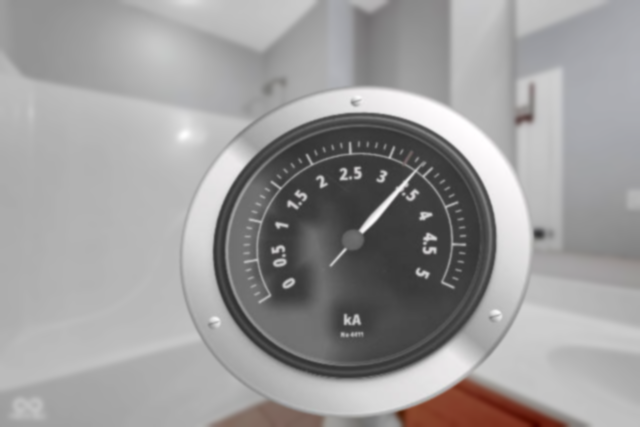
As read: 3.4 kA
